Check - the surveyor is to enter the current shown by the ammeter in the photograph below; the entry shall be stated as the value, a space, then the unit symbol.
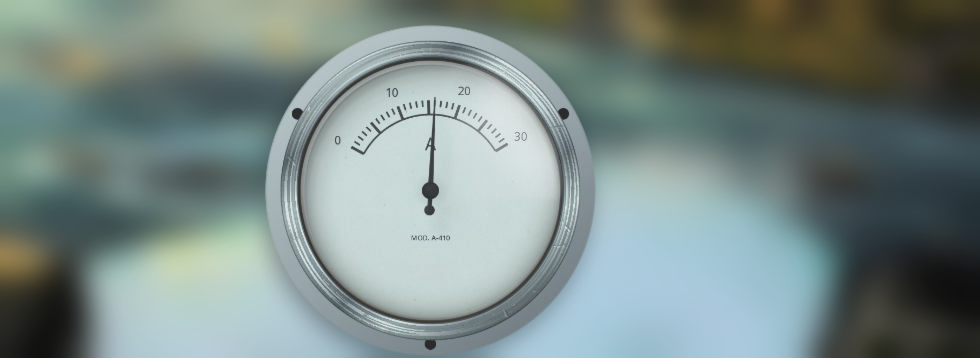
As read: 16 A
